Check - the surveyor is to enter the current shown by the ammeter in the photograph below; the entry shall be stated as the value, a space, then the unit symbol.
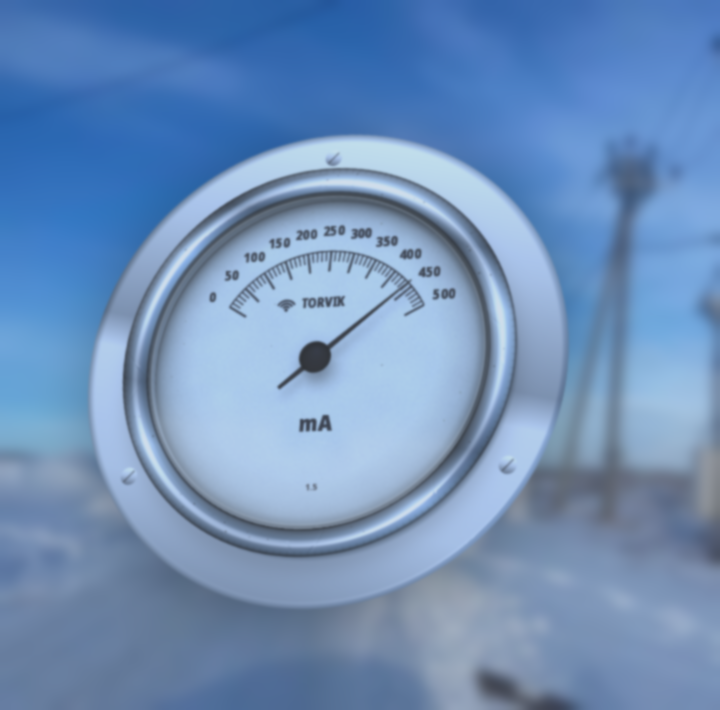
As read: 450 mA
